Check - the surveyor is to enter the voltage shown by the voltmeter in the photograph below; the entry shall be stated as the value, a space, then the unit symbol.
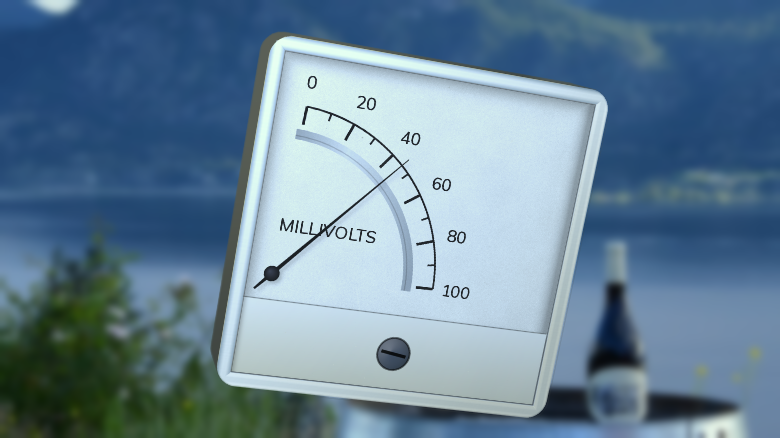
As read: 45 mV
